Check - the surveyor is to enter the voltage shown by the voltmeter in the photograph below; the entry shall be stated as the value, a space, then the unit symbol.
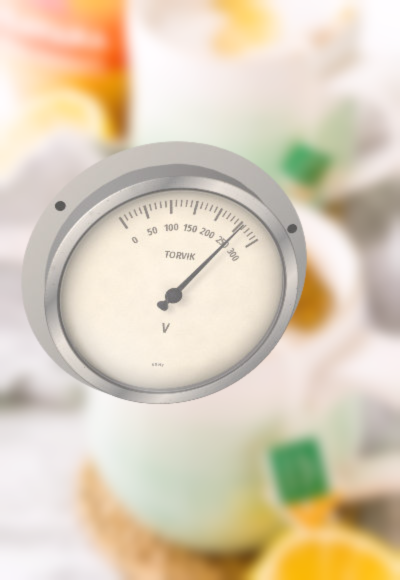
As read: 250 V
